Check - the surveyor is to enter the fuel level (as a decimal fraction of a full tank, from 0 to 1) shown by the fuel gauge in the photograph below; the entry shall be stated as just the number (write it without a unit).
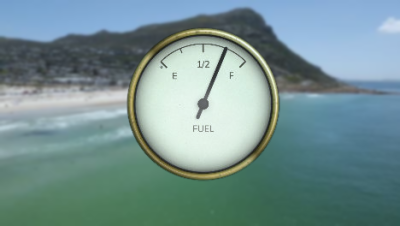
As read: 0.75
